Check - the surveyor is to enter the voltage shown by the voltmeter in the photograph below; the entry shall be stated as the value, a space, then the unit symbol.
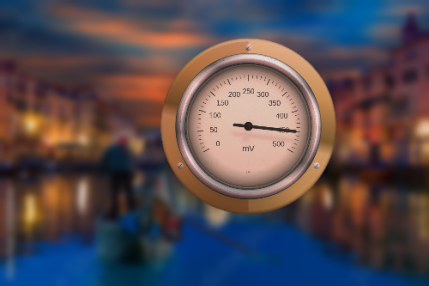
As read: 450 mV
